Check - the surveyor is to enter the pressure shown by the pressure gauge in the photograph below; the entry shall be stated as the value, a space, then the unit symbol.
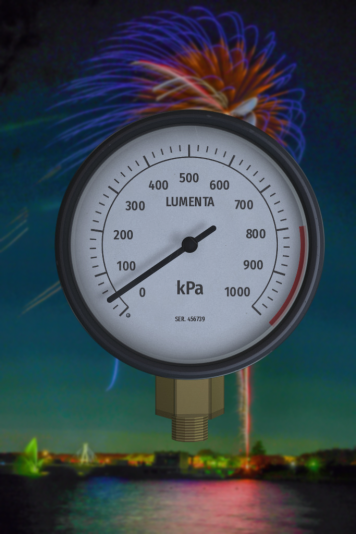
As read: 40 kPa
